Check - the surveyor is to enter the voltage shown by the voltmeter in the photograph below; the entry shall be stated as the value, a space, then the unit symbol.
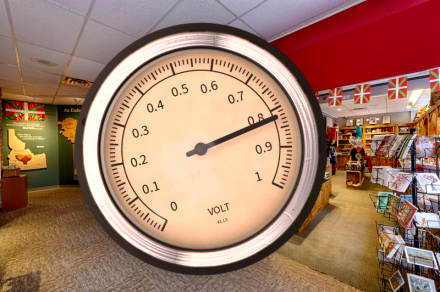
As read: 0.82 V
